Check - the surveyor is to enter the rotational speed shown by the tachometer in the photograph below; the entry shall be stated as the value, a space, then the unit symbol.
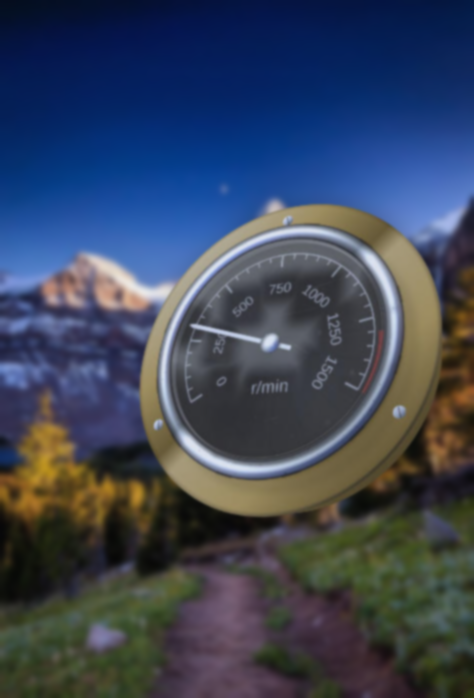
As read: 300 rpm
